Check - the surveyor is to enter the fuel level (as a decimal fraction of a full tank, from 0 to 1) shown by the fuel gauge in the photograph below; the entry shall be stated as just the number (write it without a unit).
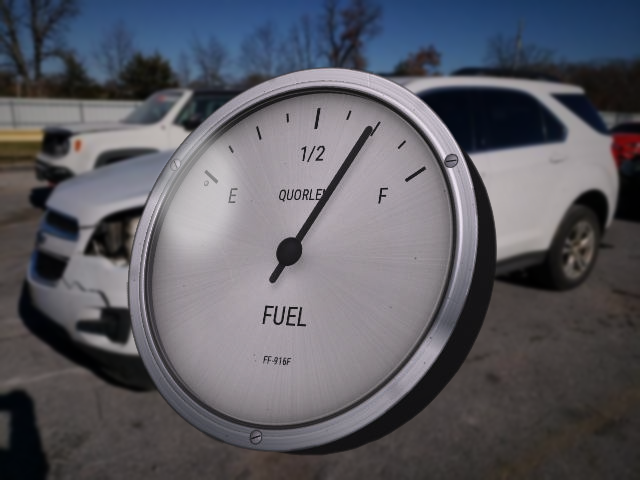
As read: 0.75
